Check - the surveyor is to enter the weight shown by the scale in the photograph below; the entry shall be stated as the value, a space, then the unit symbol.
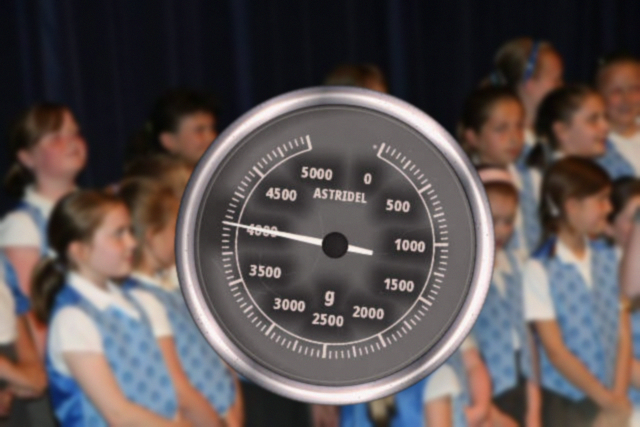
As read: 4000 g
